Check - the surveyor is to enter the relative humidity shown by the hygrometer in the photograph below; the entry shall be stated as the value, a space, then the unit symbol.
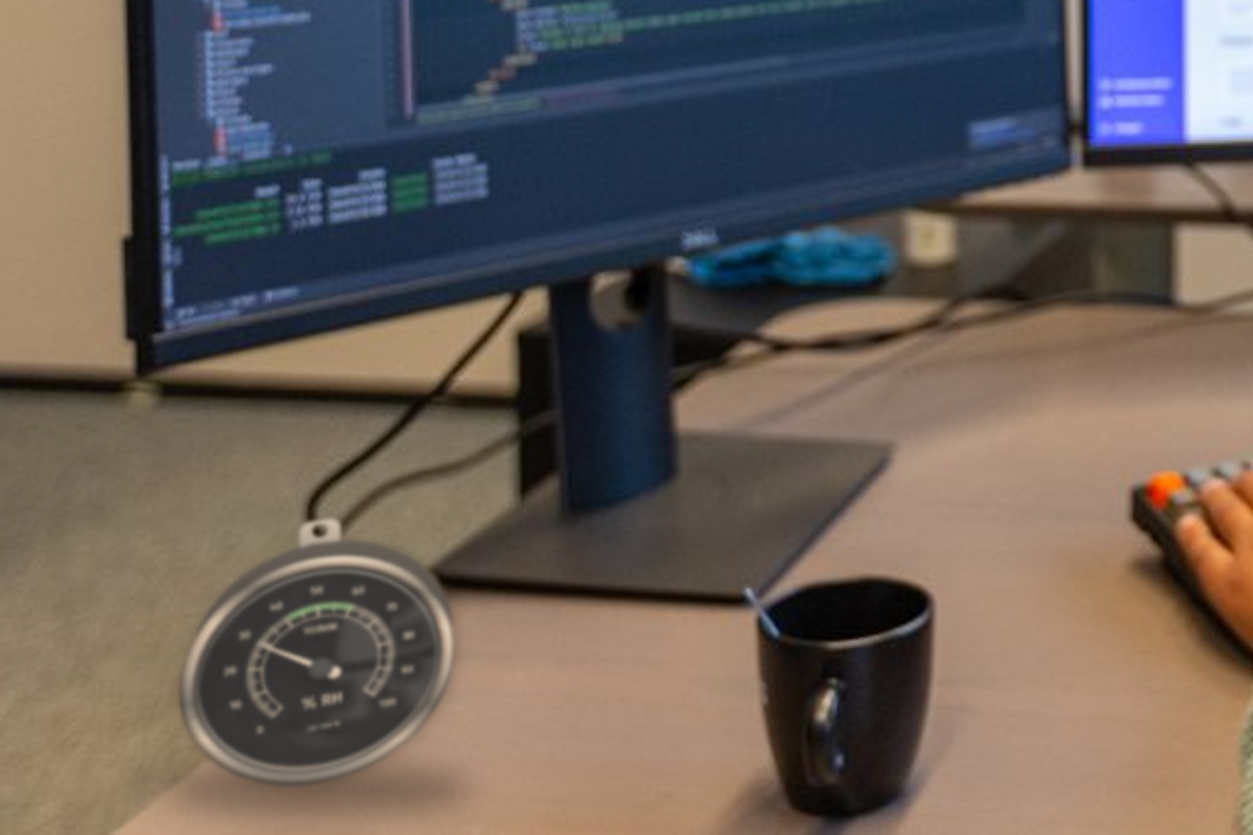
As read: 30 %
